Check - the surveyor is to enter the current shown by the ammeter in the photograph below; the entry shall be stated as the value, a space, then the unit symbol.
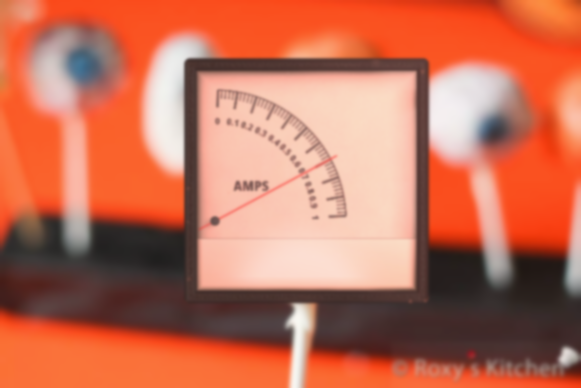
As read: 0.7 A
